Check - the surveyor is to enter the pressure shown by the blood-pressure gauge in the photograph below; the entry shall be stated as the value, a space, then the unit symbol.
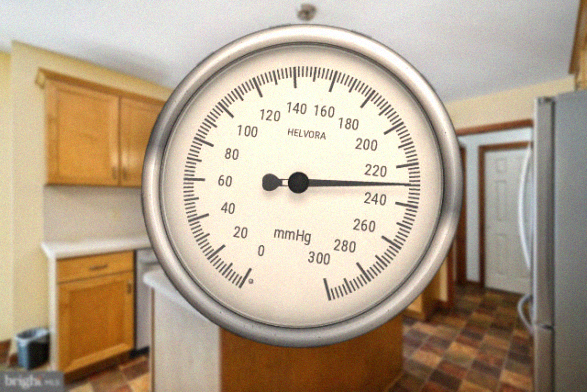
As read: 230 mmHg
